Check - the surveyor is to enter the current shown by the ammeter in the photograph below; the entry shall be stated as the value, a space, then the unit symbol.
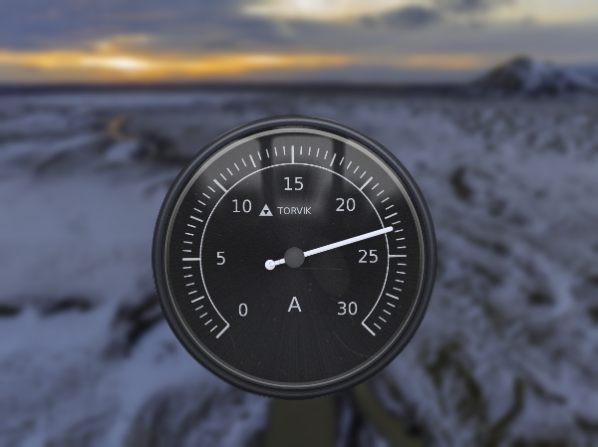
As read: 23.25 A
